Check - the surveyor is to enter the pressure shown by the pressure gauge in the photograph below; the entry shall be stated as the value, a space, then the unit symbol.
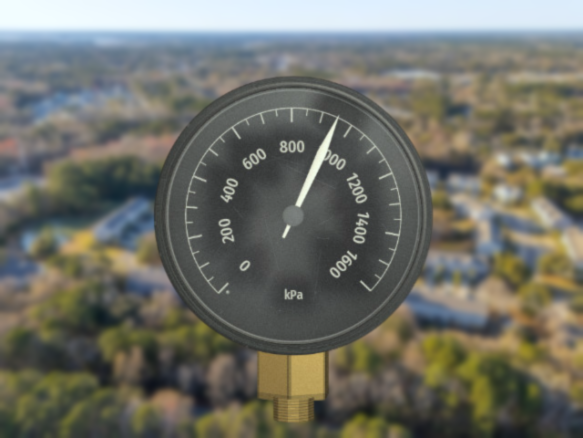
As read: 950 kPa
